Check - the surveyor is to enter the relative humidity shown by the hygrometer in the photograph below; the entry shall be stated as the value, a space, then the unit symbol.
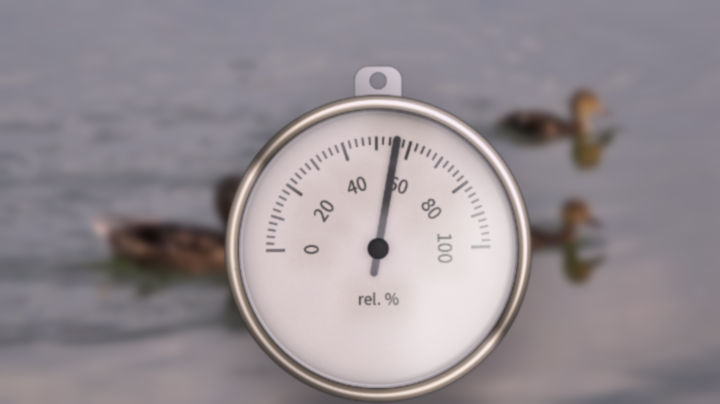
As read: 56 %
